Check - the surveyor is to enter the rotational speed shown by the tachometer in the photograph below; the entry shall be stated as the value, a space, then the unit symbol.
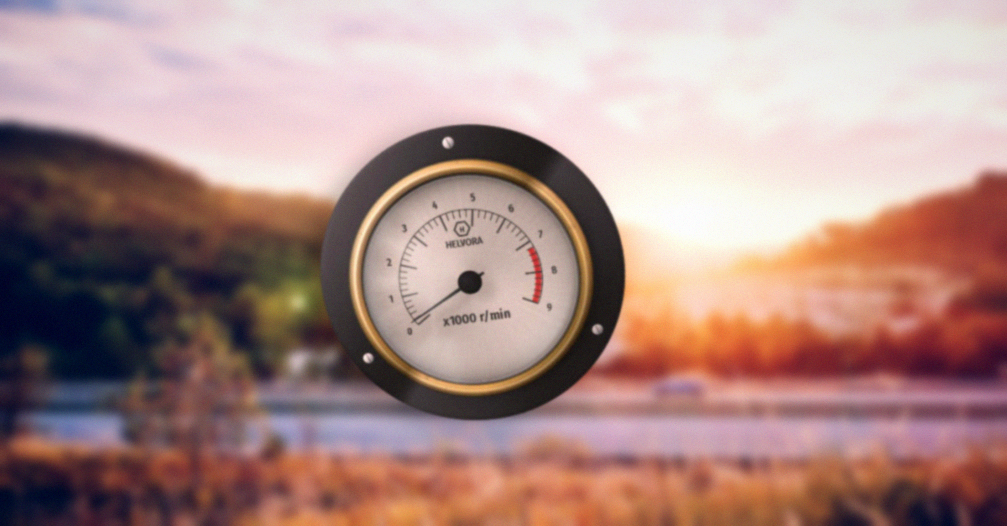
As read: 200 rpm
